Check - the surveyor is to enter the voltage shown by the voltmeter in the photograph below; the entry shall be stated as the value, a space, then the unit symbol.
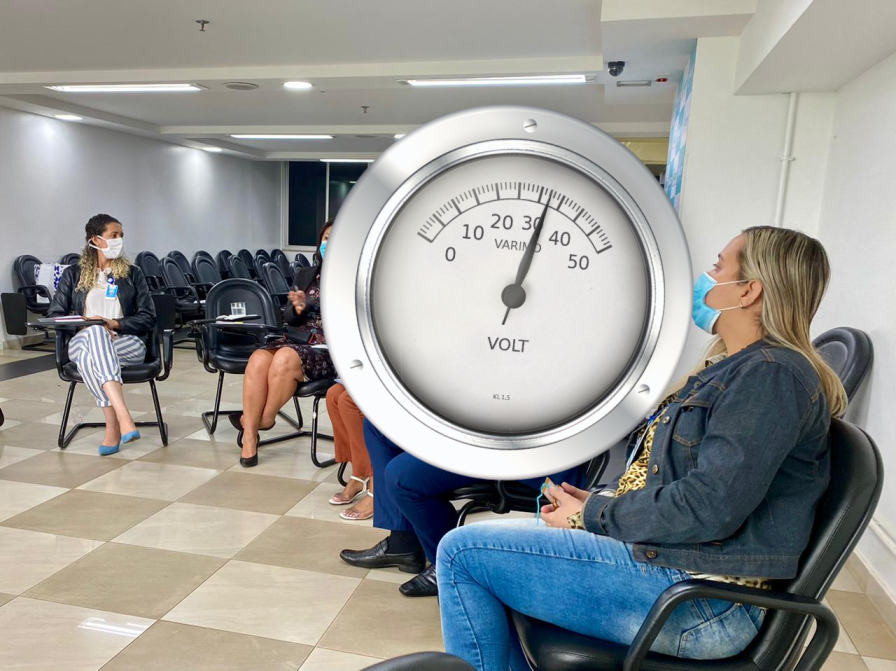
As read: 32 V
